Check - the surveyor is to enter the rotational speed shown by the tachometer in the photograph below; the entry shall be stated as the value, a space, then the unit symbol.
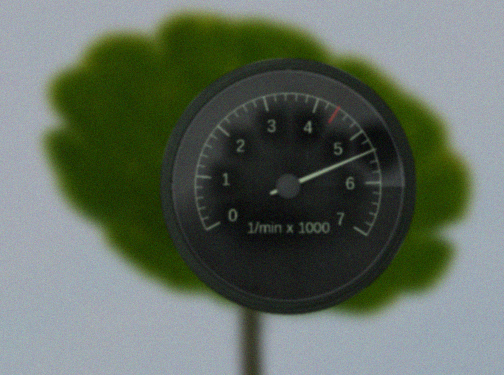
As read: 5400 rpm
